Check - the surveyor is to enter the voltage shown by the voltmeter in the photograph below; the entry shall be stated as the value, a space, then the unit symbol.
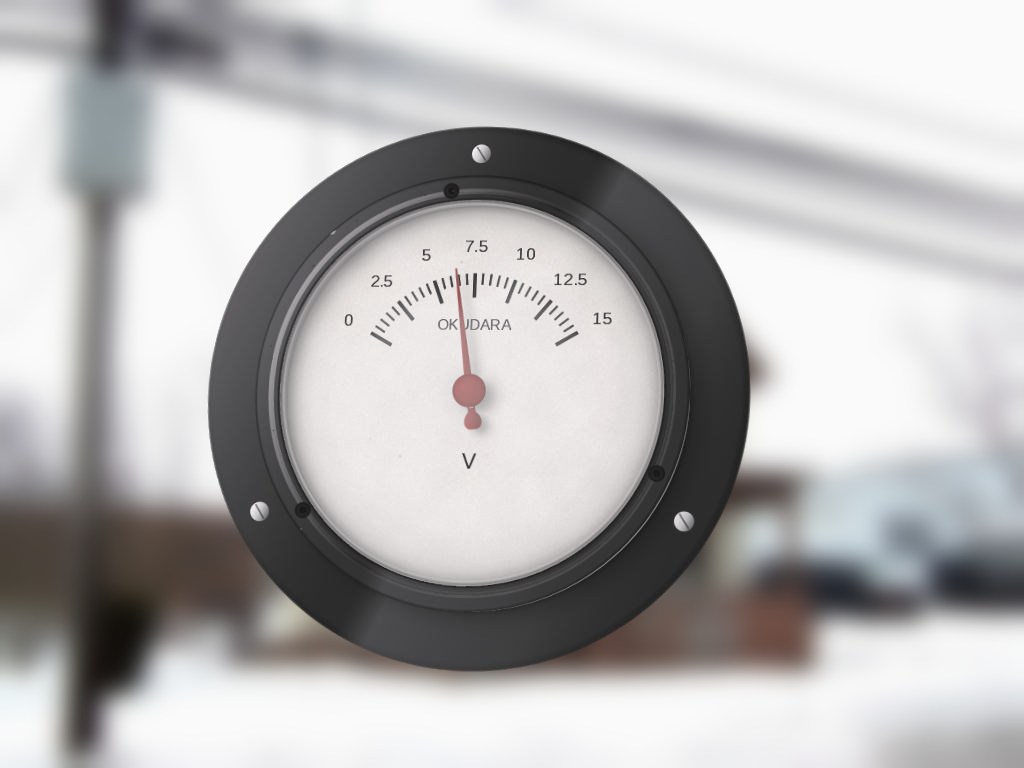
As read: 6.5 V
